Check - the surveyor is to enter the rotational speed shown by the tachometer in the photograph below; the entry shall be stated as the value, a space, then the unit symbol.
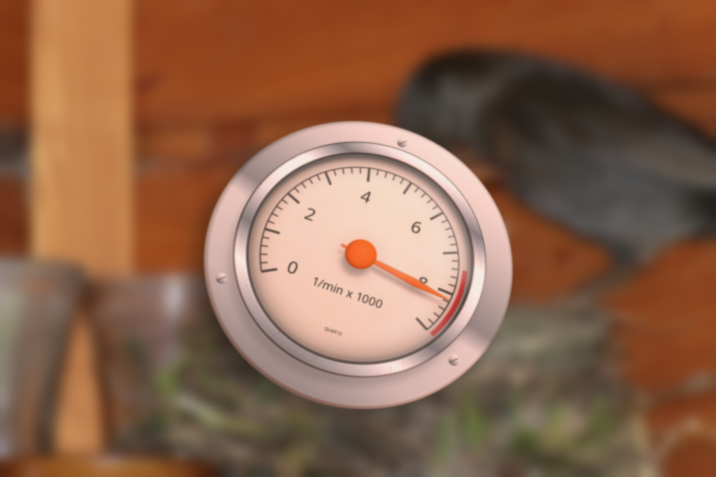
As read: 8200 rpm
